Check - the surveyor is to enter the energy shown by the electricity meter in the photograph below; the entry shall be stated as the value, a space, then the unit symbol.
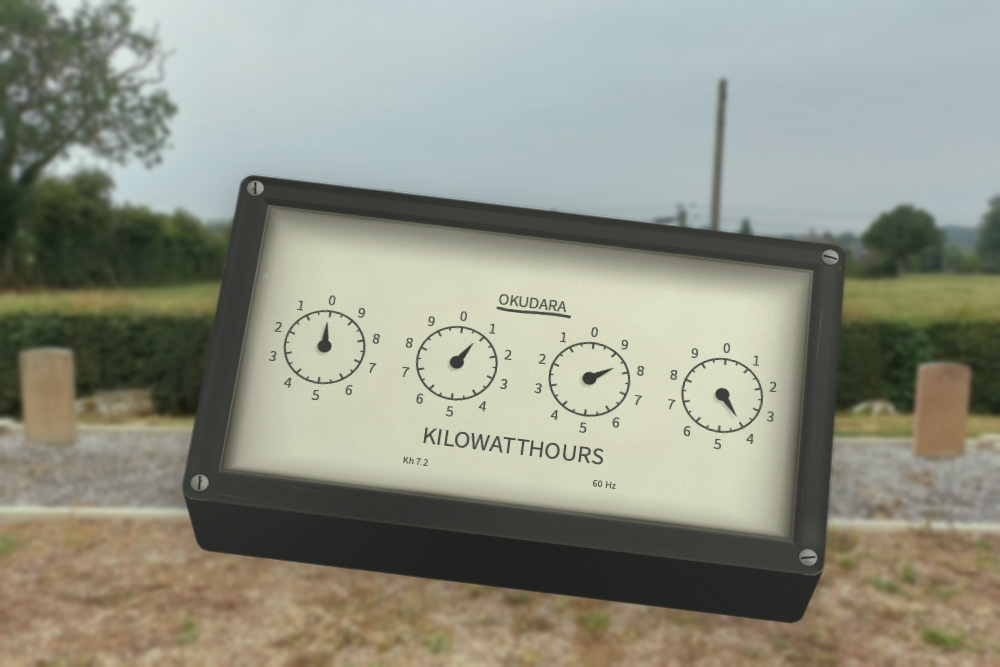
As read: 84 kWh
